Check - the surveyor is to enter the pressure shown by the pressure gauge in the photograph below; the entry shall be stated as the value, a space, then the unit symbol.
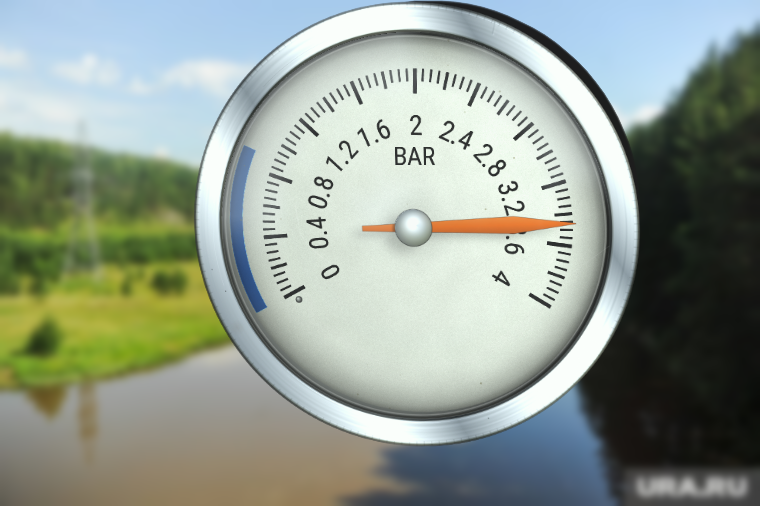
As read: 3.45 bar
